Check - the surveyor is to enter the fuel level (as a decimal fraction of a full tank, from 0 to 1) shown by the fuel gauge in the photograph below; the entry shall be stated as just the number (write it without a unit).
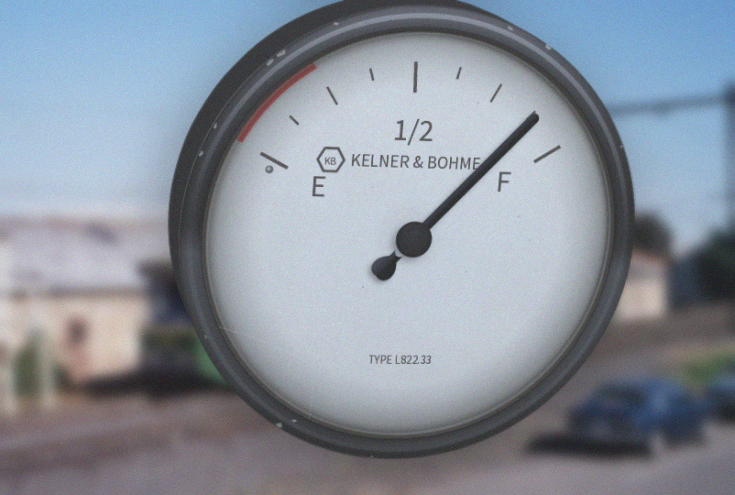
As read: 0.875
